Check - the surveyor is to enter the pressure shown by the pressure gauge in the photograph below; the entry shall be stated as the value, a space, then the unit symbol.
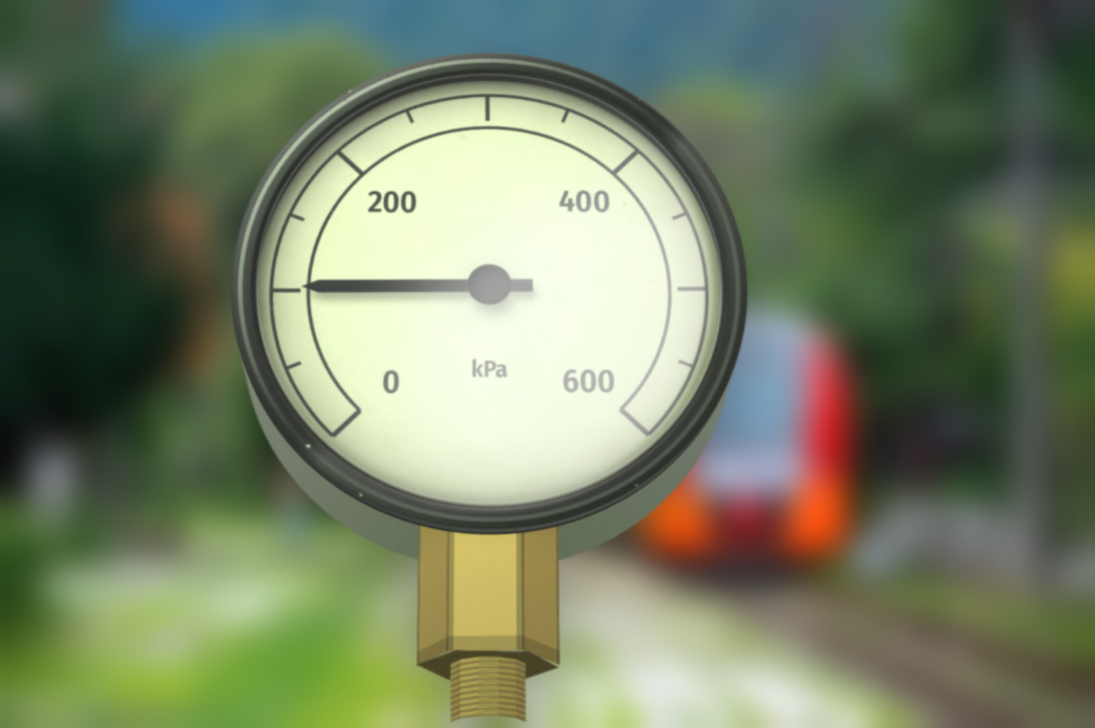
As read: 100 kPa
